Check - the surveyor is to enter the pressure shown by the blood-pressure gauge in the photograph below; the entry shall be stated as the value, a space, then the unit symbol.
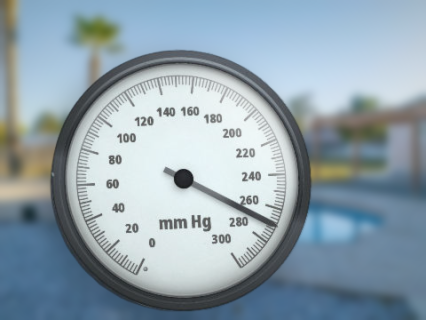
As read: 270 mmHg
